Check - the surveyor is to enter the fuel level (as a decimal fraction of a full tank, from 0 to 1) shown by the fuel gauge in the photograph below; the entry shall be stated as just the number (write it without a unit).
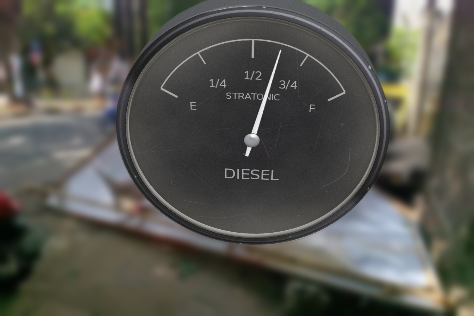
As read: 0.625
